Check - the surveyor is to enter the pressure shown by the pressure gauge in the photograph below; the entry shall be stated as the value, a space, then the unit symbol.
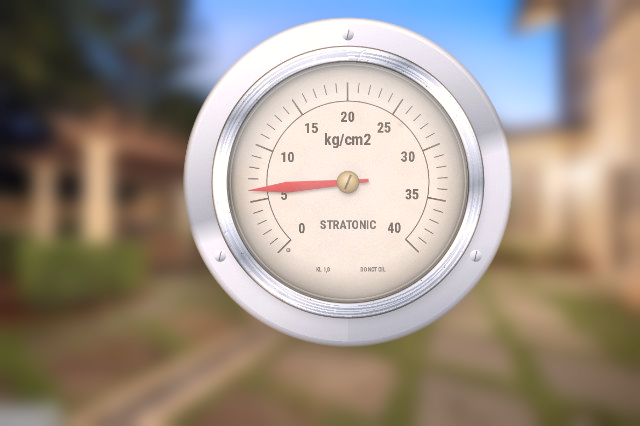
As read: 6 kg/cm²
